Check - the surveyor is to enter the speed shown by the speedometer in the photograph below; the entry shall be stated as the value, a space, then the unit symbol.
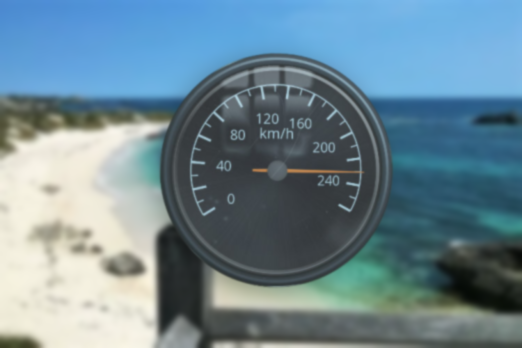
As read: 230 km/h
